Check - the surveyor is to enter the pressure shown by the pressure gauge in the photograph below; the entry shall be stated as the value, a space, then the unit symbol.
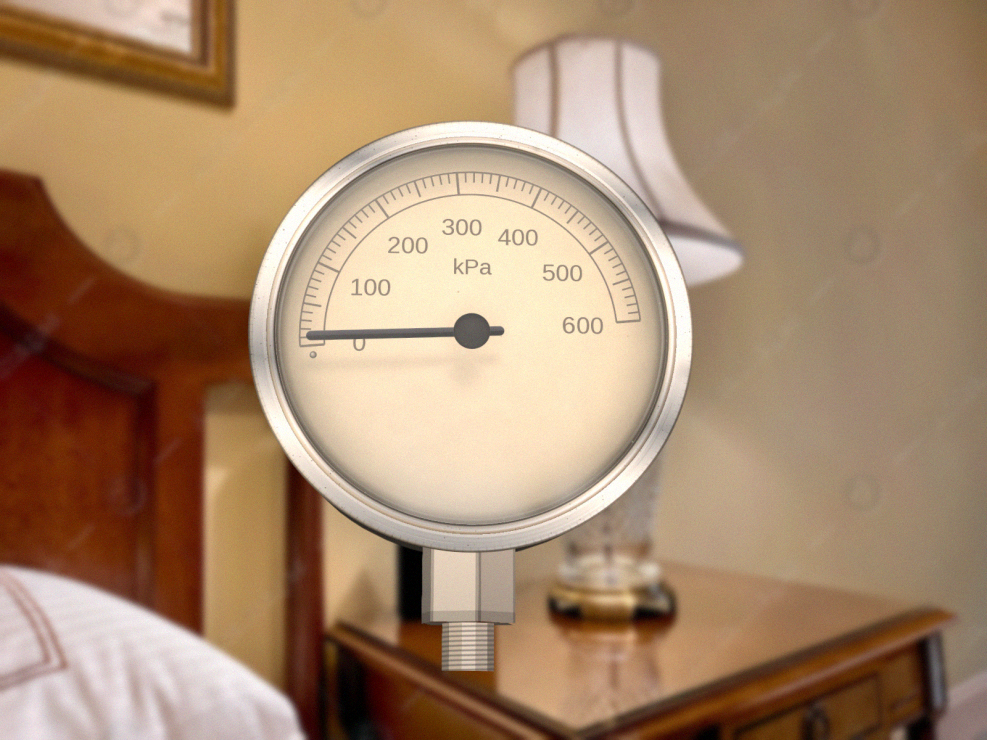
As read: 10 kPa
